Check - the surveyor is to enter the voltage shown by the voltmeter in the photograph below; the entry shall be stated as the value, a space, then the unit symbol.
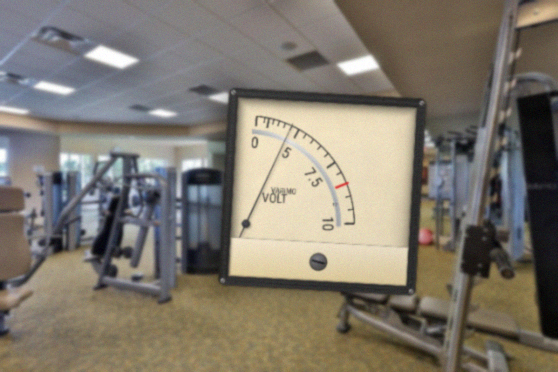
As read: 4.5 V
